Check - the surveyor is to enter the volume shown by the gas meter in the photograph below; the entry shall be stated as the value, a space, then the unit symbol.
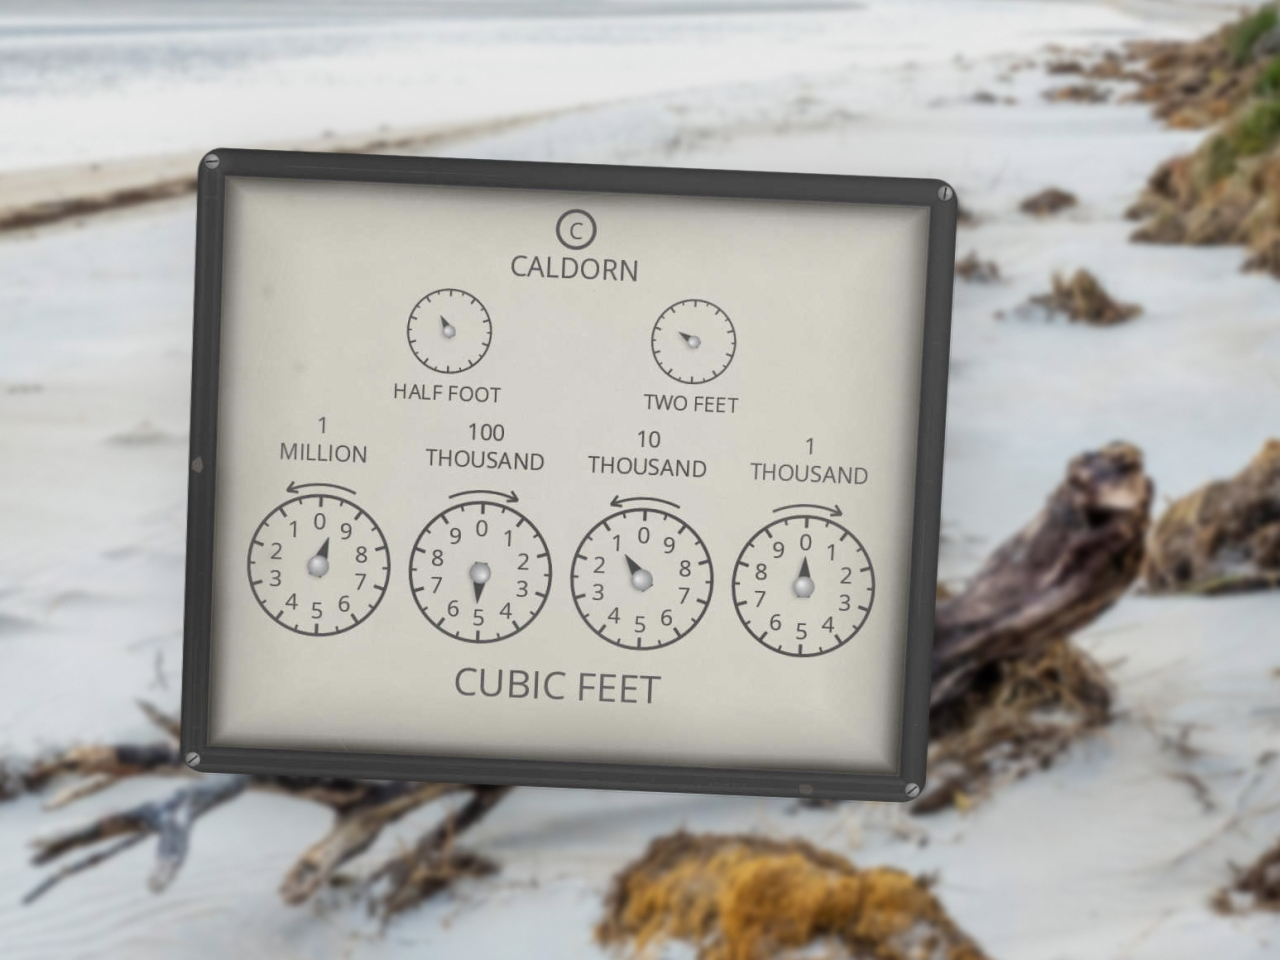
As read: 951000 ft³
